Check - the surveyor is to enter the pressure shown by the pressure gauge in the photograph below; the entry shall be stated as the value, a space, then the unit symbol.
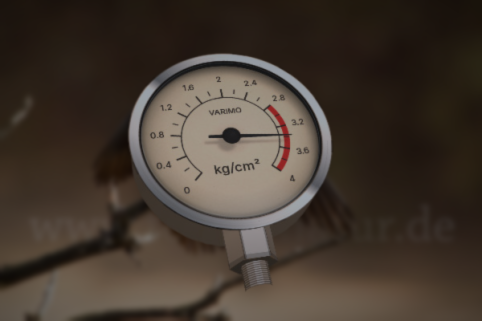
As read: 3.4 kg/cm²
